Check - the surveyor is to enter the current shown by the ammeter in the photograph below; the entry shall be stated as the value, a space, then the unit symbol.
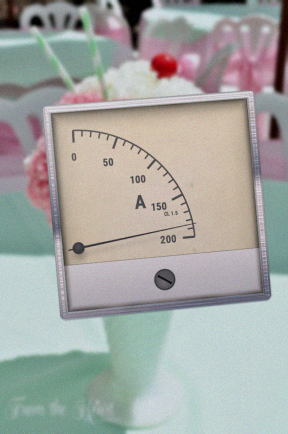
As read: 185 A
